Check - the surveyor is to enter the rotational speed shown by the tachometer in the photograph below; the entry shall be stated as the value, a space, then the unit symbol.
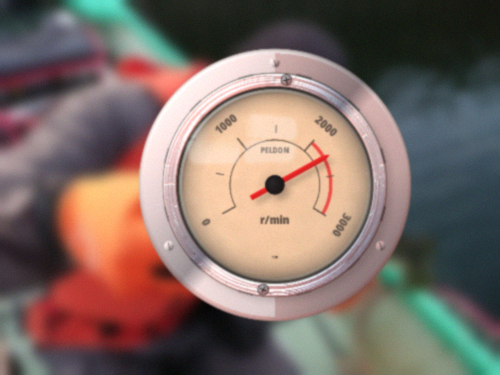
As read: 2250 rpm
